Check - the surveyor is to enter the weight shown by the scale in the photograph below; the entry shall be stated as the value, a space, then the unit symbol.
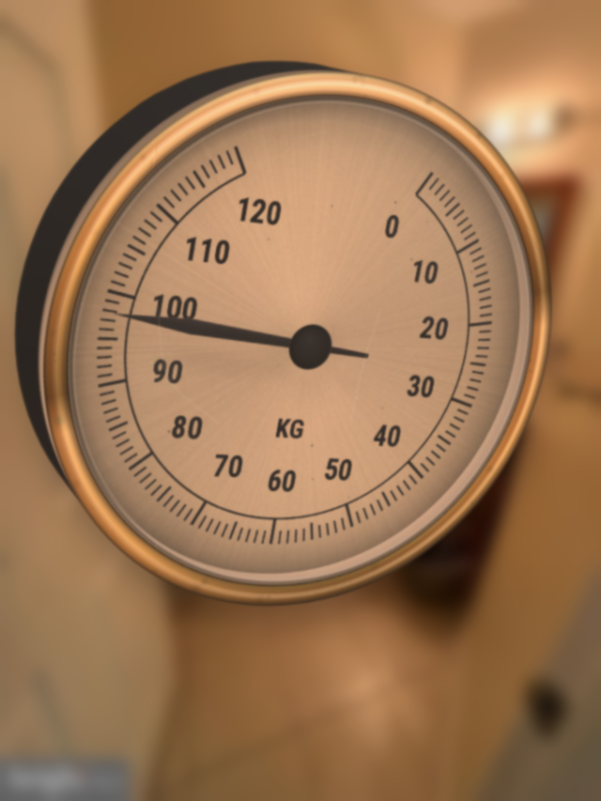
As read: 98 kg
